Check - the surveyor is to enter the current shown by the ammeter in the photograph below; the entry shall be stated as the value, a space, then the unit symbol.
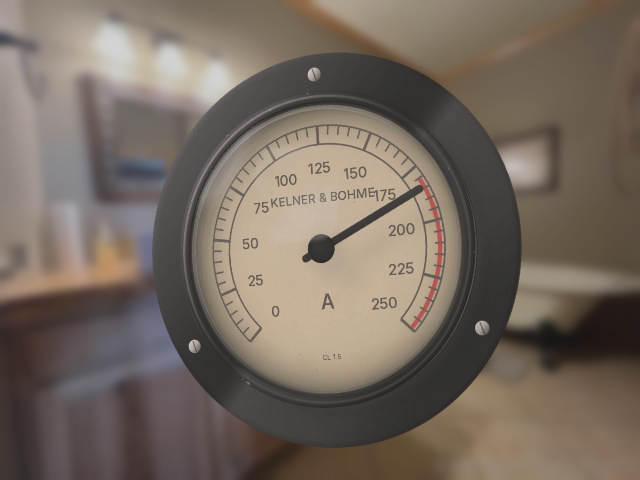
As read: 185 A
